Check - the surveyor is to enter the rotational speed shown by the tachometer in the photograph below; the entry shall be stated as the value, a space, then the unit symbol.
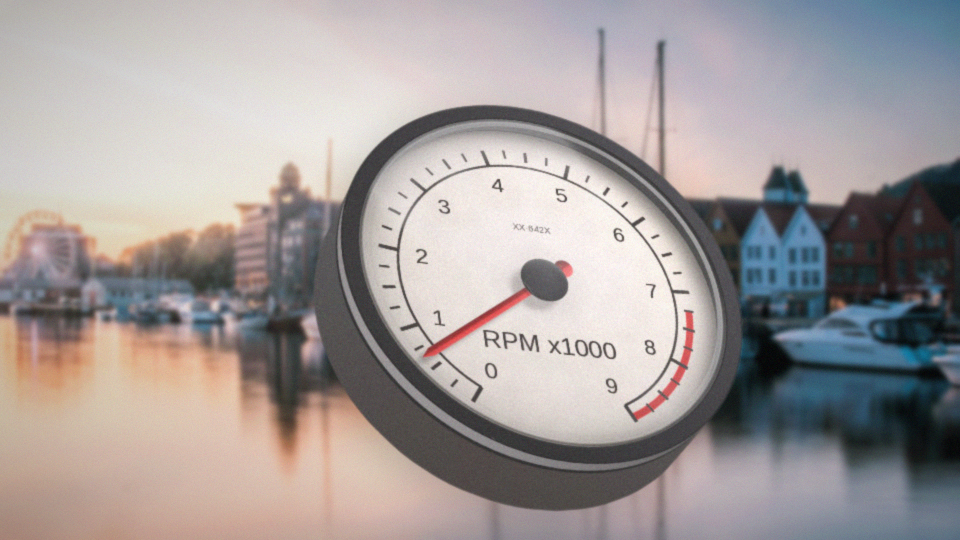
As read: 625 rpm
